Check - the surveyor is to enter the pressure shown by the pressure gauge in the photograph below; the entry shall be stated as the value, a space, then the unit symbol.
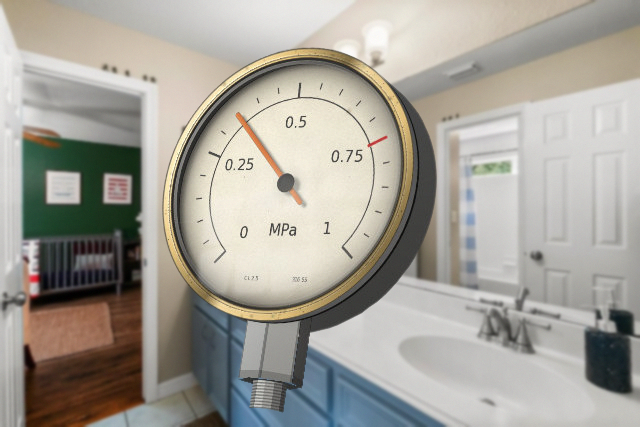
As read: 0.35 MPa
